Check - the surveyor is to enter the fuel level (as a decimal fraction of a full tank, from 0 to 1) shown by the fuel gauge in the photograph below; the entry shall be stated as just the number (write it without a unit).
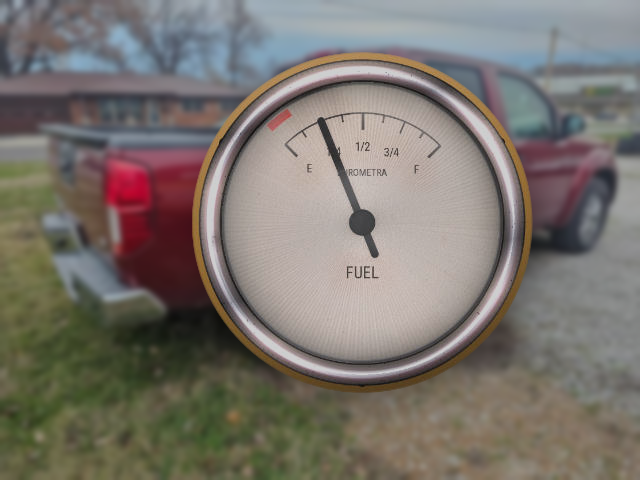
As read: 0.25
